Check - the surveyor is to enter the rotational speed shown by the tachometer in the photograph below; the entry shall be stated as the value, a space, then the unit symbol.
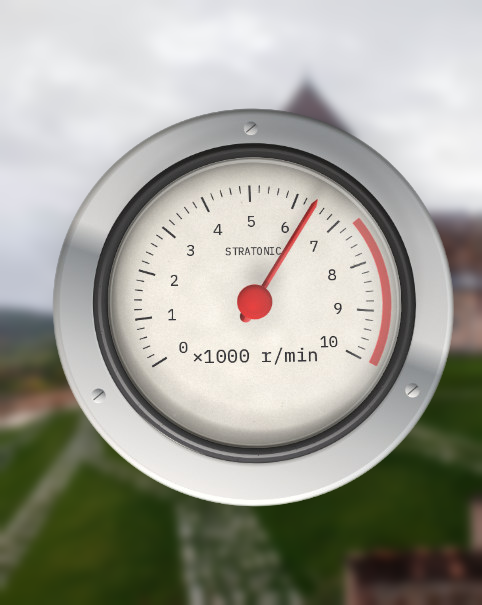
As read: 6400 rpm
